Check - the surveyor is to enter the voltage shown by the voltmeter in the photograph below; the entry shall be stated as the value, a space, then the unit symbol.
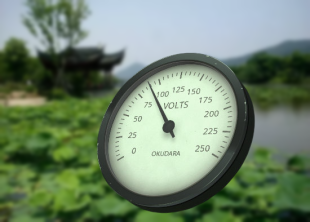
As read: 90 V
